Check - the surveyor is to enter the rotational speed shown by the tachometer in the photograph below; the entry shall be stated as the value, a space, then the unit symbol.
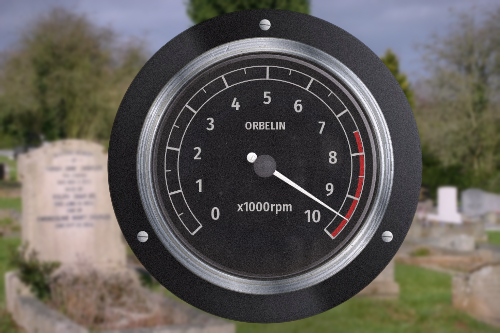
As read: 9500 rpm
